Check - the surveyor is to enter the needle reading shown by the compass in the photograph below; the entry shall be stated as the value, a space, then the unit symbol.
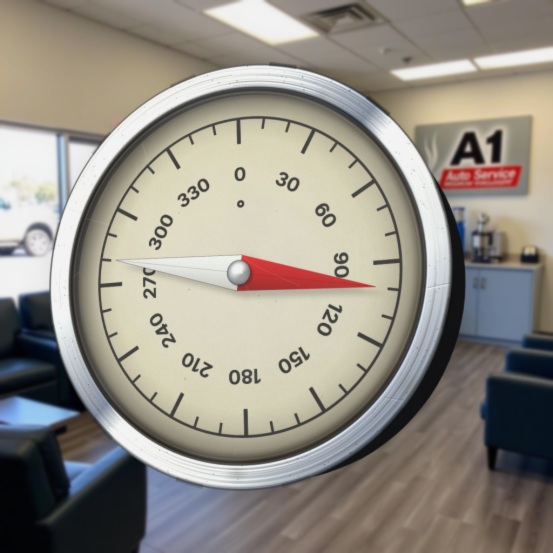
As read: 100 °
